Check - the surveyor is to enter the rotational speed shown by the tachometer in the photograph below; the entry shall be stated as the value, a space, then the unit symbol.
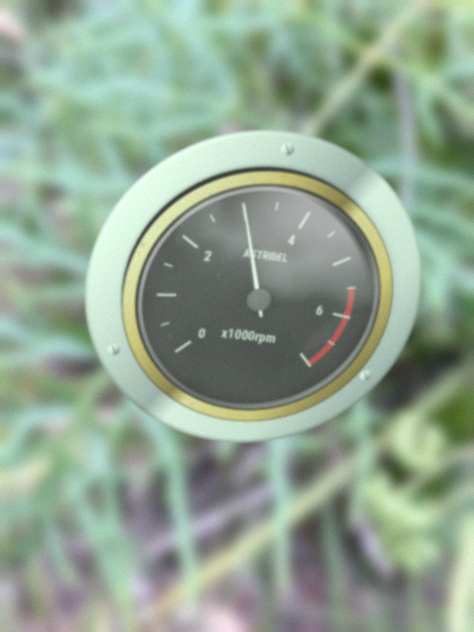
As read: 3000 rpm
